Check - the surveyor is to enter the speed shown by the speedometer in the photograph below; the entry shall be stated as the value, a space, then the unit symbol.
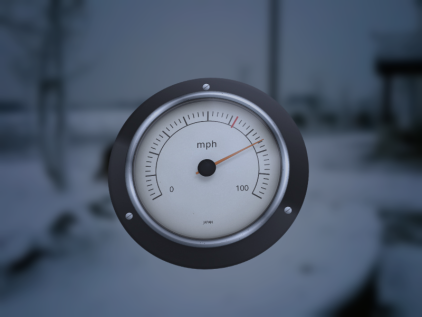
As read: 76 mph
